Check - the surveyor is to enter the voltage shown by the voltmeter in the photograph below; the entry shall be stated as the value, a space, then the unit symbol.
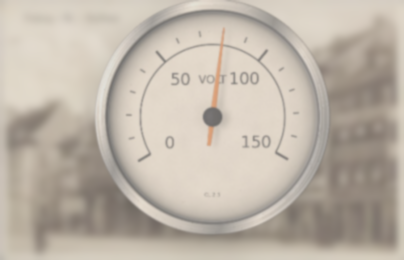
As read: 80 V
